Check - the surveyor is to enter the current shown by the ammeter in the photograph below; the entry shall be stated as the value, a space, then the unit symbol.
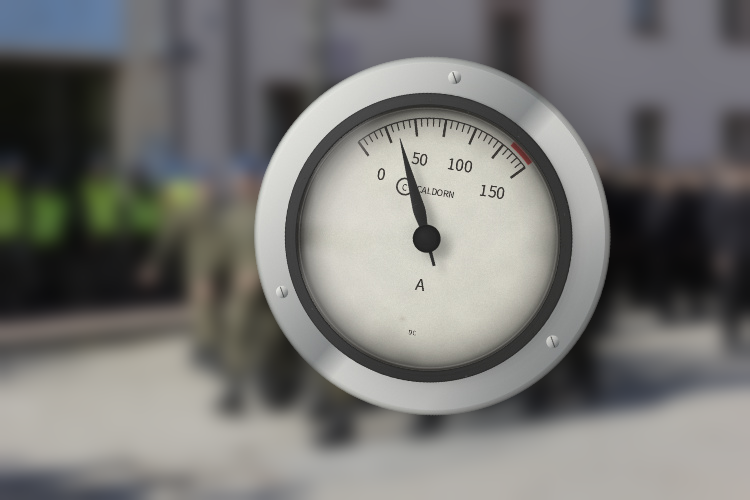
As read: 35 A
